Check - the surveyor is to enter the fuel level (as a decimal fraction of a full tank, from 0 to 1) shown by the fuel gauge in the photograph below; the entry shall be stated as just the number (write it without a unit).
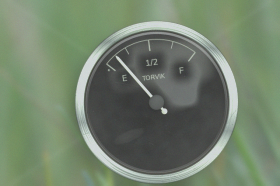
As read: 0.125
